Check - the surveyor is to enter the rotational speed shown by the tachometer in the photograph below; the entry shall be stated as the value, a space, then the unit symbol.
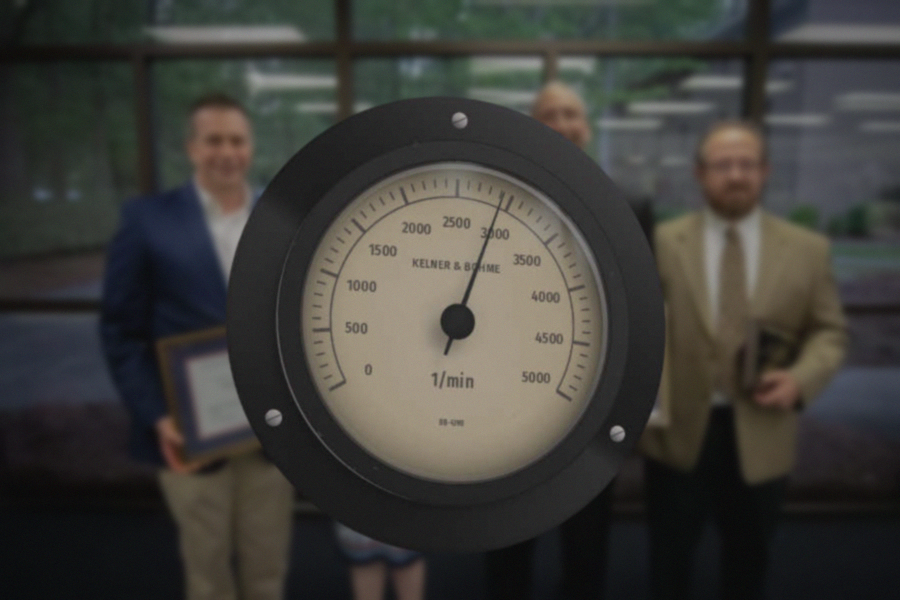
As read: 2900 rpm
